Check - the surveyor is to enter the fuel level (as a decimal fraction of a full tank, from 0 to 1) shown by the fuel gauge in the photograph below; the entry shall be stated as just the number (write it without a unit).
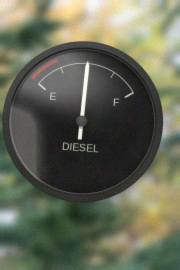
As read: 0.5
